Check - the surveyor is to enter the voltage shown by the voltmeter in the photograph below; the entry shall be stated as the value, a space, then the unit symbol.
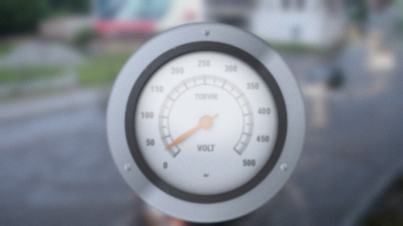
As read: 25 V
